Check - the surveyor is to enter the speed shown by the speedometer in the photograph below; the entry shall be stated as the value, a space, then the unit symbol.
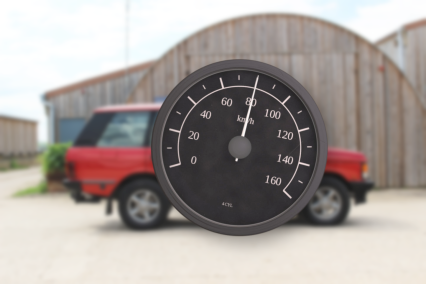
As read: 80 km/h
